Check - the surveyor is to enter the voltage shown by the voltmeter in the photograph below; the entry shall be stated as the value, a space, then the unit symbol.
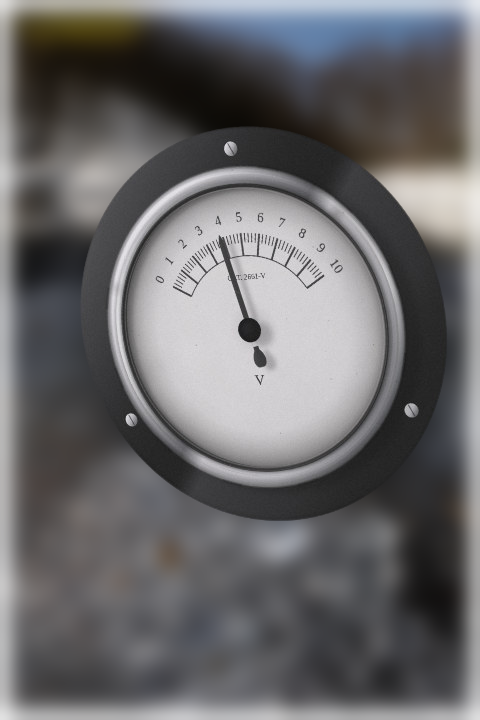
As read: 4 V
